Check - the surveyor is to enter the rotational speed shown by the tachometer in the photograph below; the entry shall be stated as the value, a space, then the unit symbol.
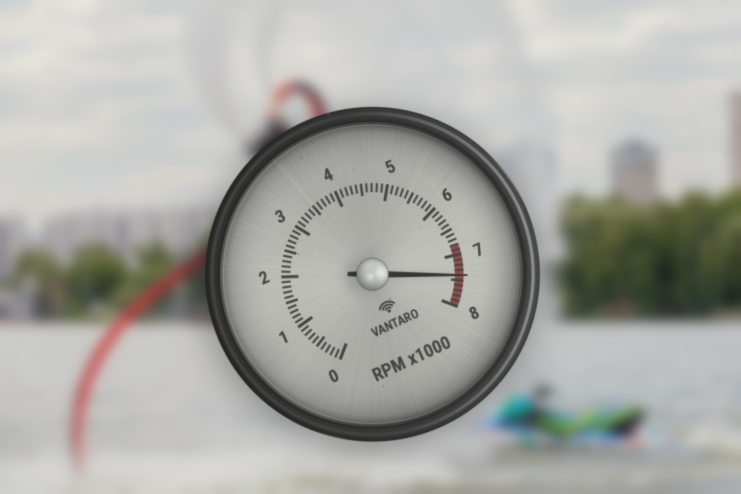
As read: 7400 rpm
